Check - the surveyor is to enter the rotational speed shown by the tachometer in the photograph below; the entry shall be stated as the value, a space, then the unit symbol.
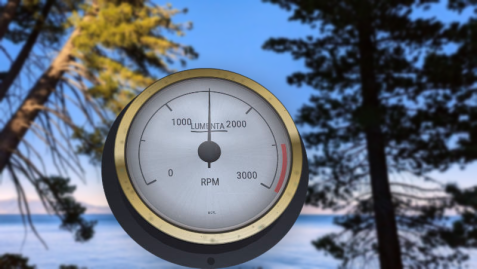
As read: 1500 rpm
